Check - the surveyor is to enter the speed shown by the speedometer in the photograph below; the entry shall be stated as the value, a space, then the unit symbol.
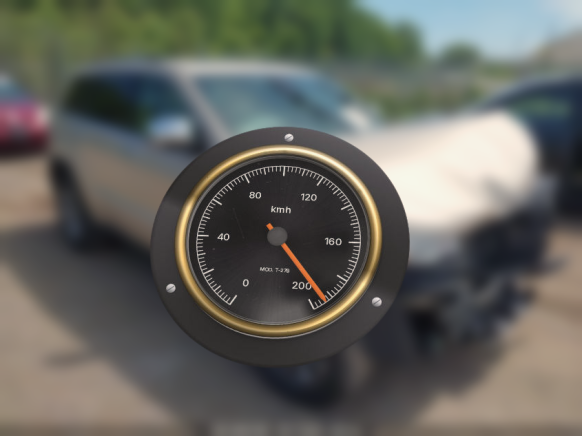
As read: 194 km/h
